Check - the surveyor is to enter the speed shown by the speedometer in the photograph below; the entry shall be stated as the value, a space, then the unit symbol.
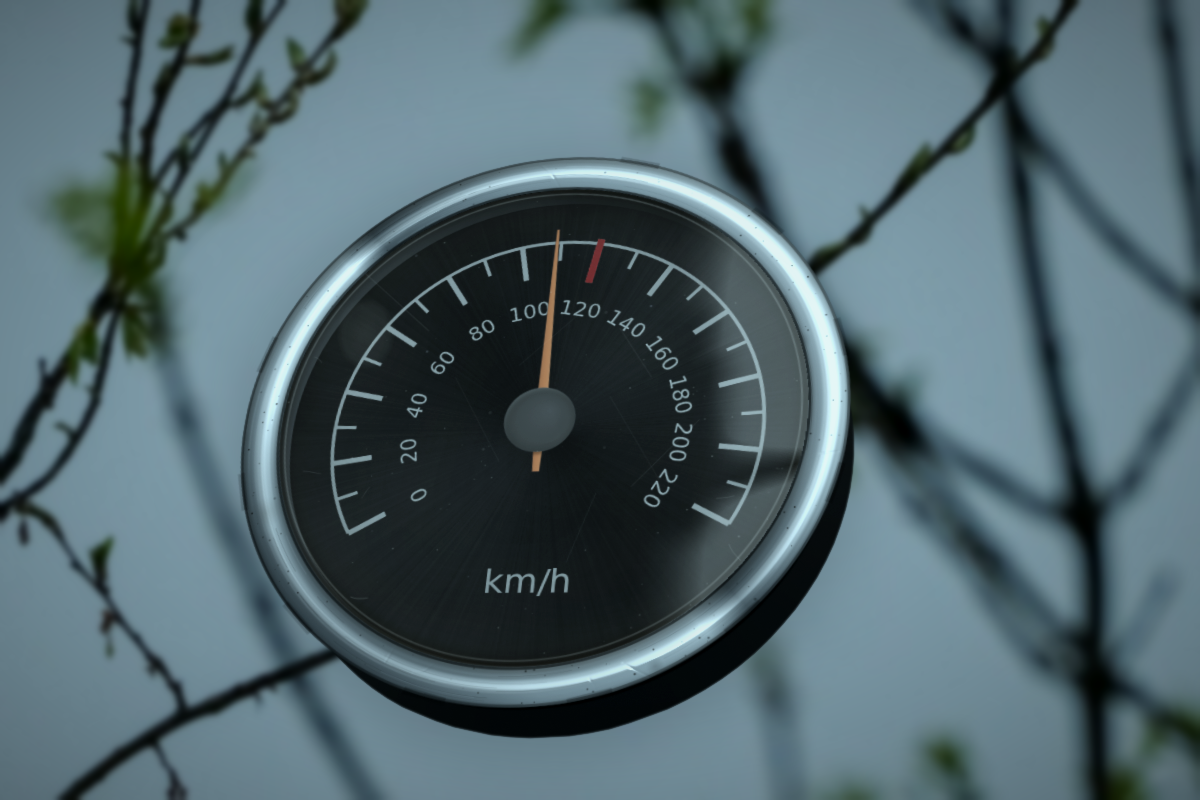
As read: 110 km/h
